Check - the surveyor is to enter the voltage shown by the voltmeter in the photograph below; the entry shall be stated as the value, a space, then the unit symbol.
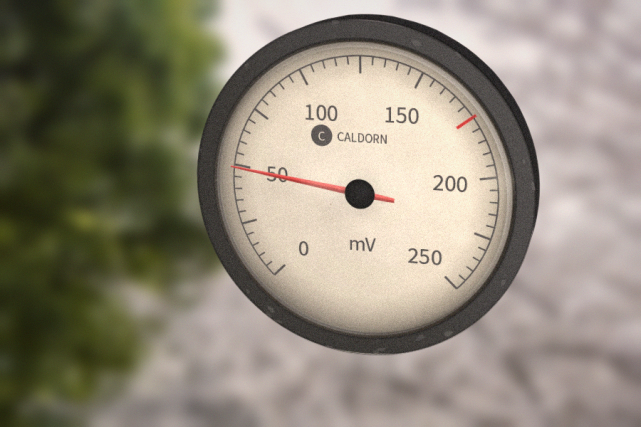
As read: 50 mV
